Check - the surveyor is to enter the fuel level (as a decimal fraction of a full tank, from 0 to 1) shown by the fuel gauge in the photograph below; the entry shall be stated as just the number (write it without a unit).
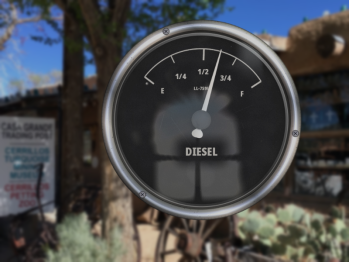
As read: 0.625
